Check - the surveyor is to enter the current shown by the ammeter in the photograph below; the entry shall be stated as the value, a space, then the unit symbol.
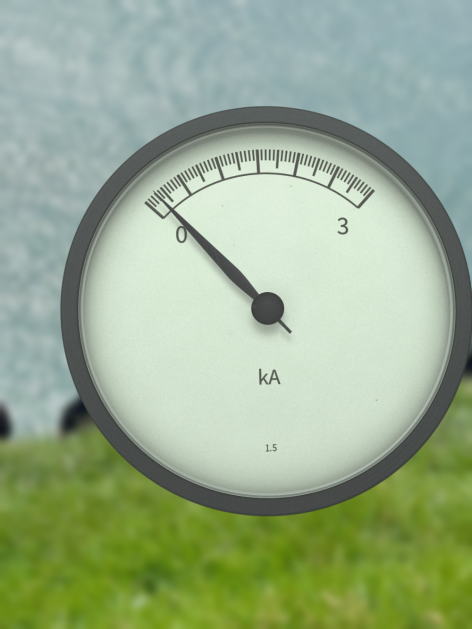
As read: 0.15 kA
